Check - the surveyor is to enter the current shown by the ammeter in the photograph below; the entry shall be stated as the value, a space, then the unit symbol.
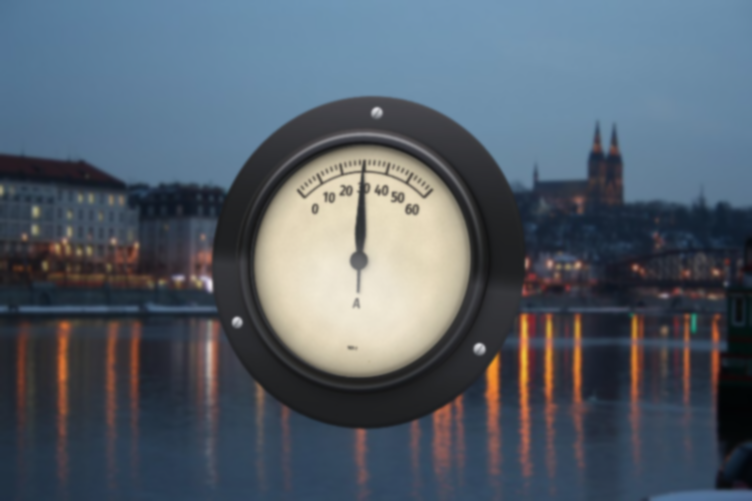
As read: 30 A
